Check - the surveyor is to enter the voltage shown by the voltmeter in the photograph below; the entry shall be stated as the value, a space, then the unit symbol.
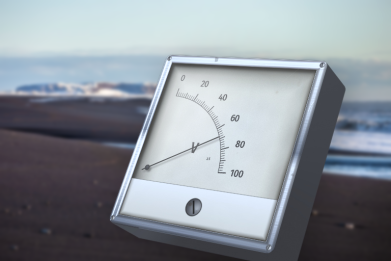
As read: 70 V
